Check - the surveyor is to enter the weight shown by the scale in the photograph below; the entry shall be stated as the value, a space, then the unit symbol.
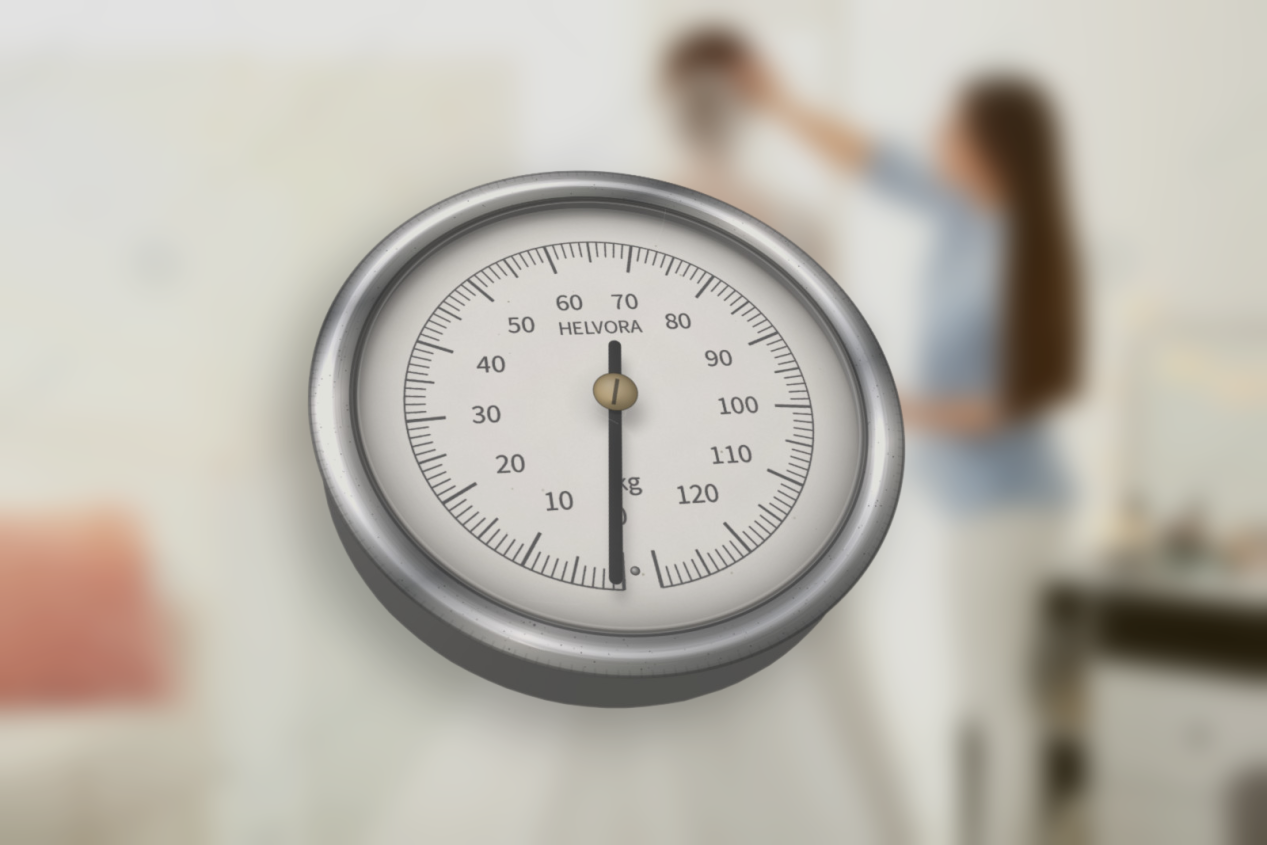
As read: 1 kg
